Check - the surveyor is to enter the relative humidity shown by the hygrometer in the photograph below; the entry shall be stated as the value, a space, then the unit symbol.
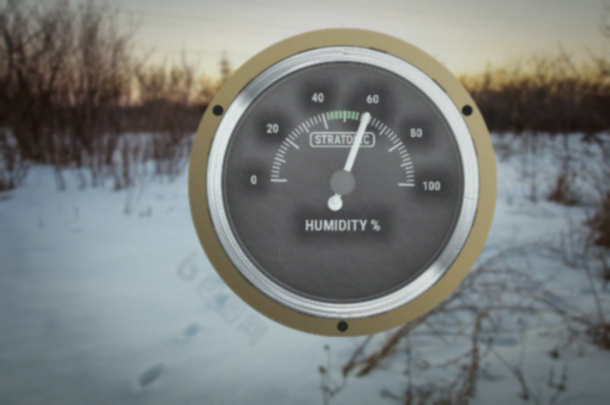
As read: 60 %
